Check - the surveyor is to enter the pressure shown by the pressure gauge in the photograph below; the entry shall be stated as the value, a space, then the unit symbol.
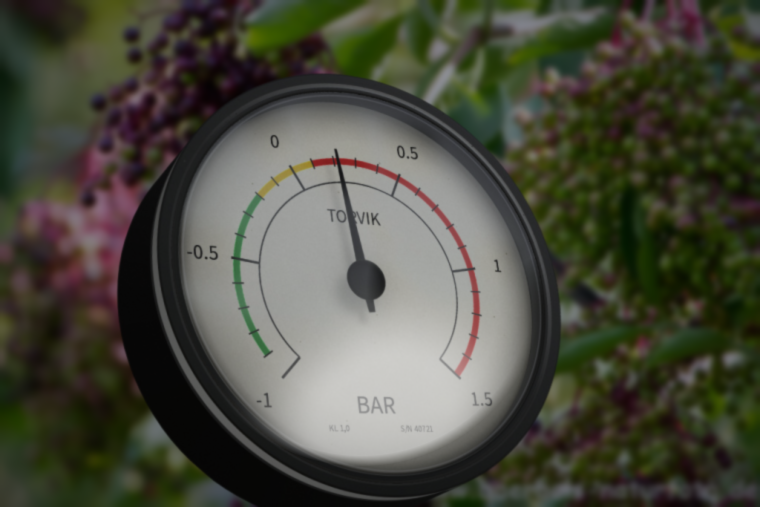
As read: 0.2 bar
